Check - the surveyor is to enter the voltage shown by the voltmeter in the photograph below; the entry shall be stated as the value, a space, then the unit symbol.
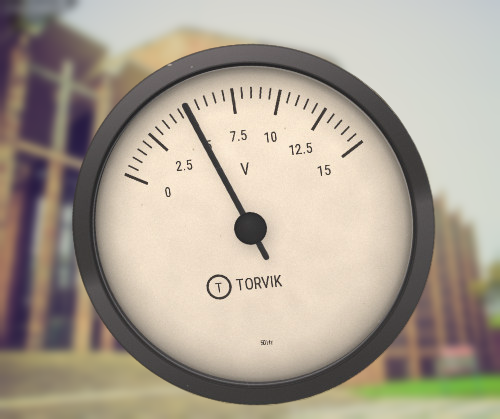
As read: 5 V
